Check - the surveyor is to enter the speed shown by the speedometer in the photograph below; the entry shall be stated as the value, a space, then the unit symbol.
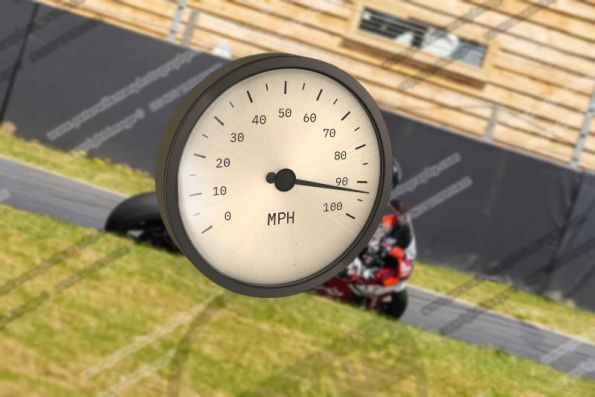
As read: 92.5 mph
